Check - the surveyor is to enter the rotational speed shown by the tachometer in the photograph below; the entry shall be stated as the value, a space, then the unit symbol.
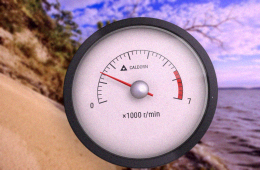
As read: 1400 rpm
